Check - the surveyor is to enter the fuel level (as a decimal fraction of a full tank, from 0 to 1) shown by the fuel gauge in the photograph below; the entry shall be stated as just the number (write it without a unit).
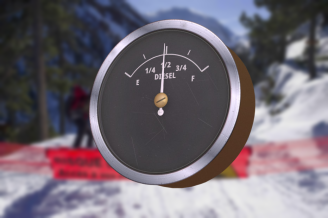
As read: 0.5
